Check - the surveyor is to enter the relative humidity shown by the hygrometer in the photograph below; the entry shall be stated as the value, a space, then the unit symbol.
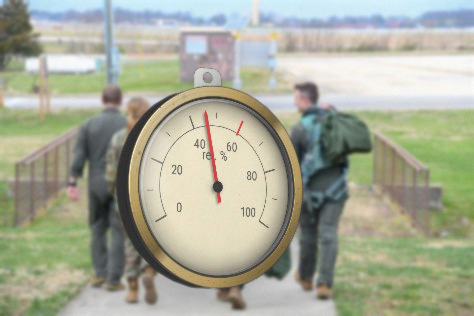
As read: 45 %
